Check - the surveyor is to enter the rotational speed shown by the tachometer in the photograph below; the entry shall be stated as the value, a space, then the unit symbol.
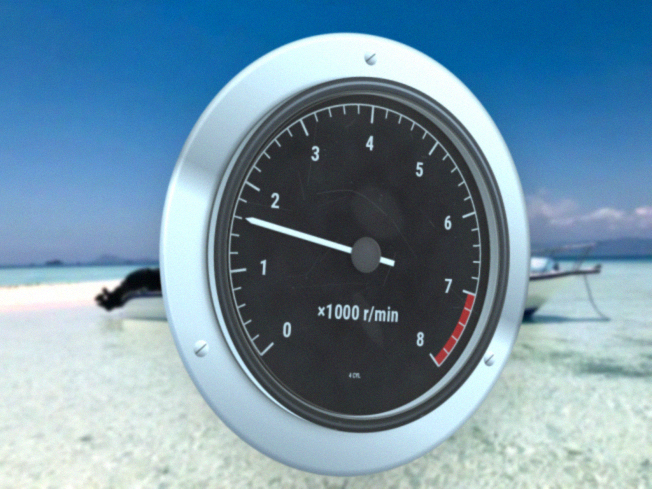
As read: 1600 rpm
